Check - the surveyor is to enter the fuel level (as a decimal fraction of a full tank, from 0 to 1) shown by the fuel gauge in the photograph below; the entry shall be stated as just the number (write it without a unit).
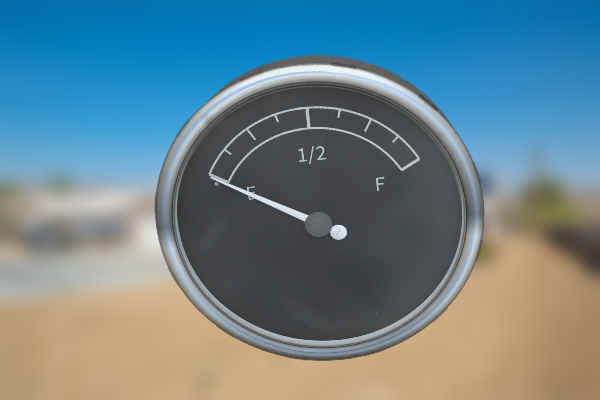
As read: 0
